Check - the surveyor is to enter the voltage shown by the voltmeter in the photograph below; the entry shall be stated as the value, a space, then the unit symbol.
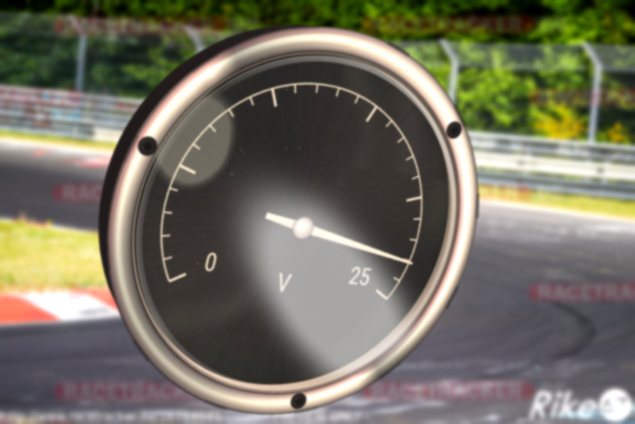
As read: 23 V
